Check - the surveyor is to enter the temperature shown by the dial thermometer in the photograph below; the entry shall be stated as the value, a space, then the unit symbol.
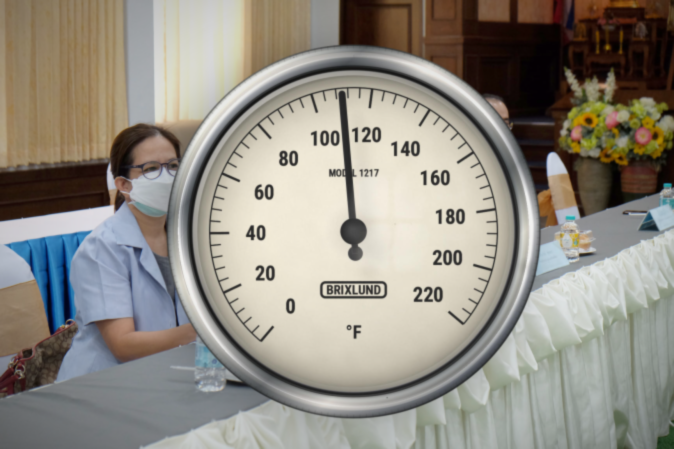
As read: 110 °F
